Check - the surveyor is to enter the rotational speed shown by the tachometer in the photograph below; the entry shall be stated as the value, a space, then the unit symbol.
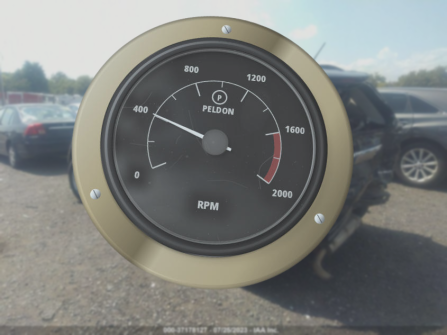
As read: 400 rpm
